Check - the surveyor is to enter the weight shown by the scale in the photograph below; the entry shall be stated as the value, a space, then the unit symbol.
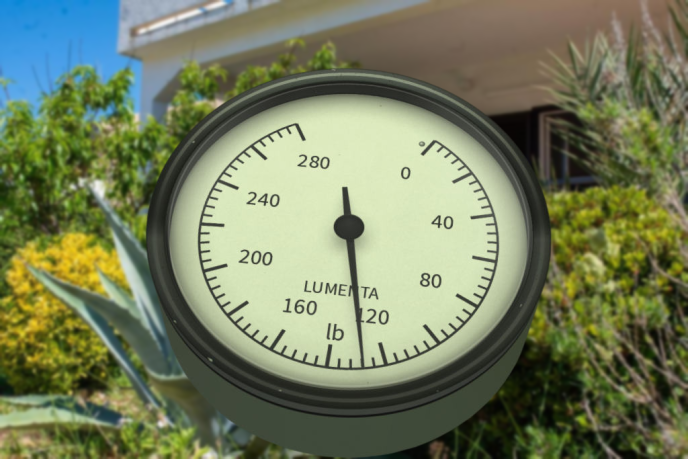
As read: 128 lb
